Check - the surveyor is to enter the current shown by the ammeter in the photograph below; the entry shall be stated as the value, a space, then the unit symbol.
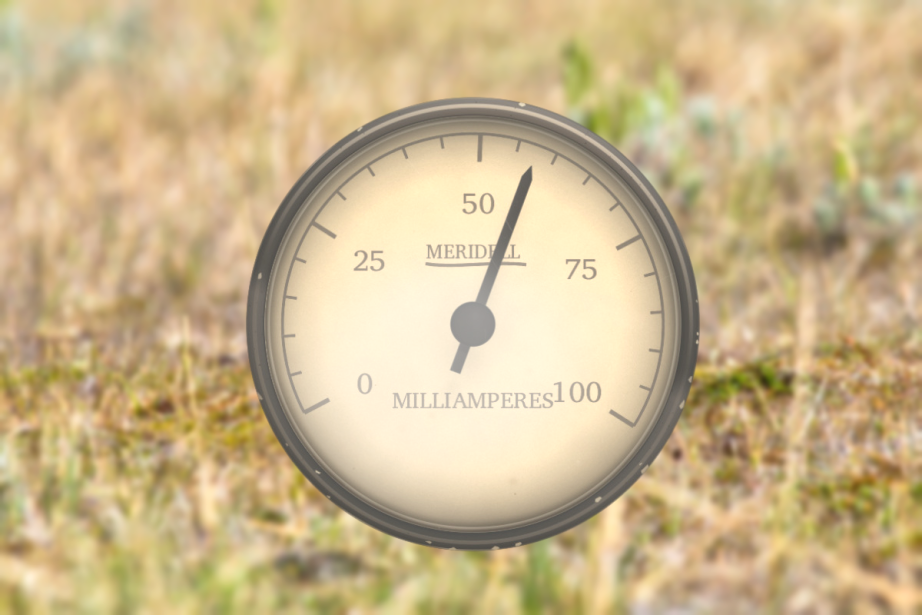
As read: 57.5 mA
